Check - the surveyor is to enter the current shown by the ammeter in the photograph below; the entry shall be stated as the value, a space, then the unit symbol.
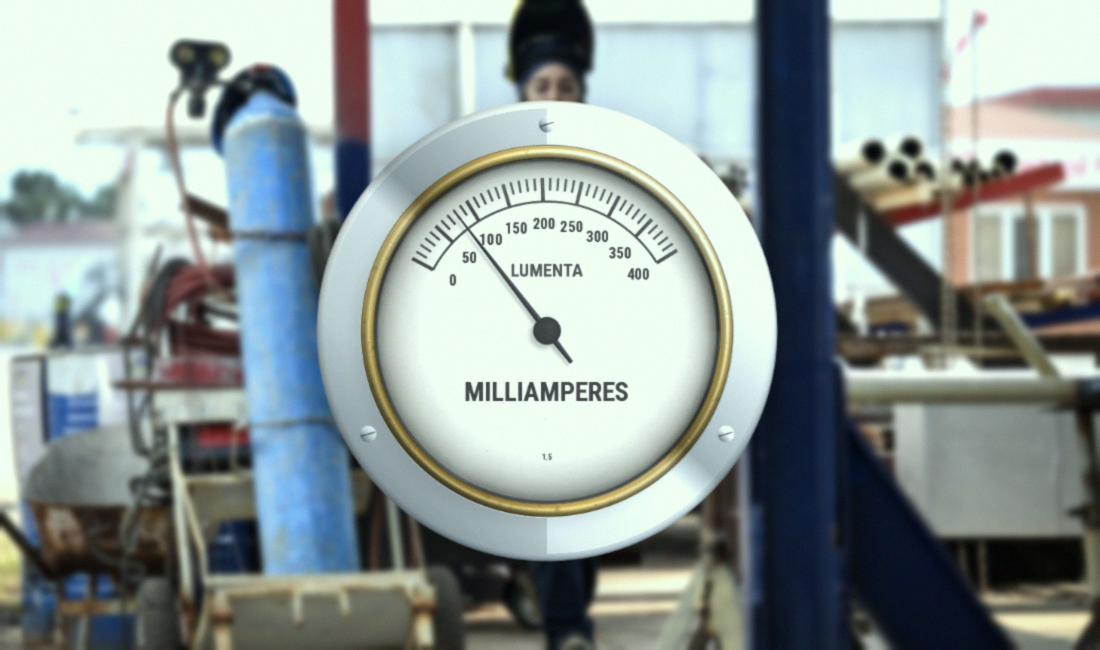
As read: 80 mA
